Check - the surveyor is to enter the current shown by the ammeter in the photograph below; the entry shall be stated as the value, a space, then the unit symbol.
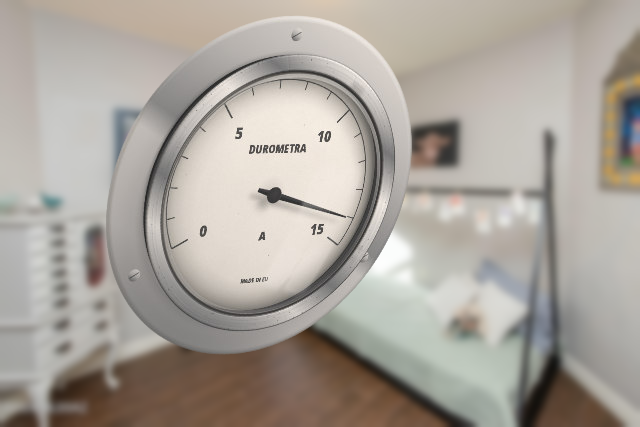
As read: 14 A
